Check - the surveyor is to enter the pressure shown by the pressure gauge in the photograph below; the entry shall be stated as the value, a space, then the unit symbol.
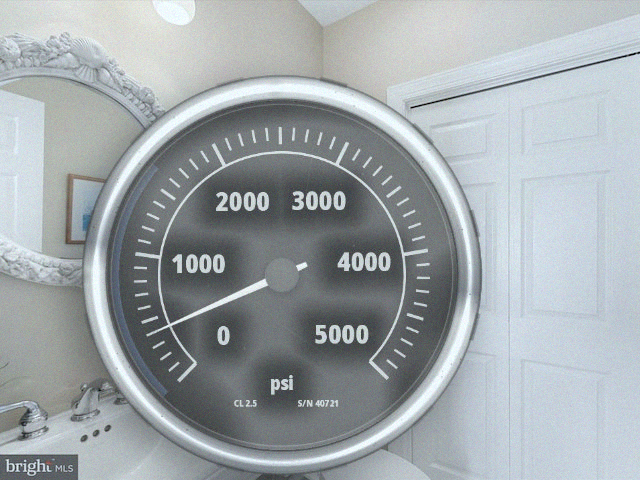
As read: 400 psi
